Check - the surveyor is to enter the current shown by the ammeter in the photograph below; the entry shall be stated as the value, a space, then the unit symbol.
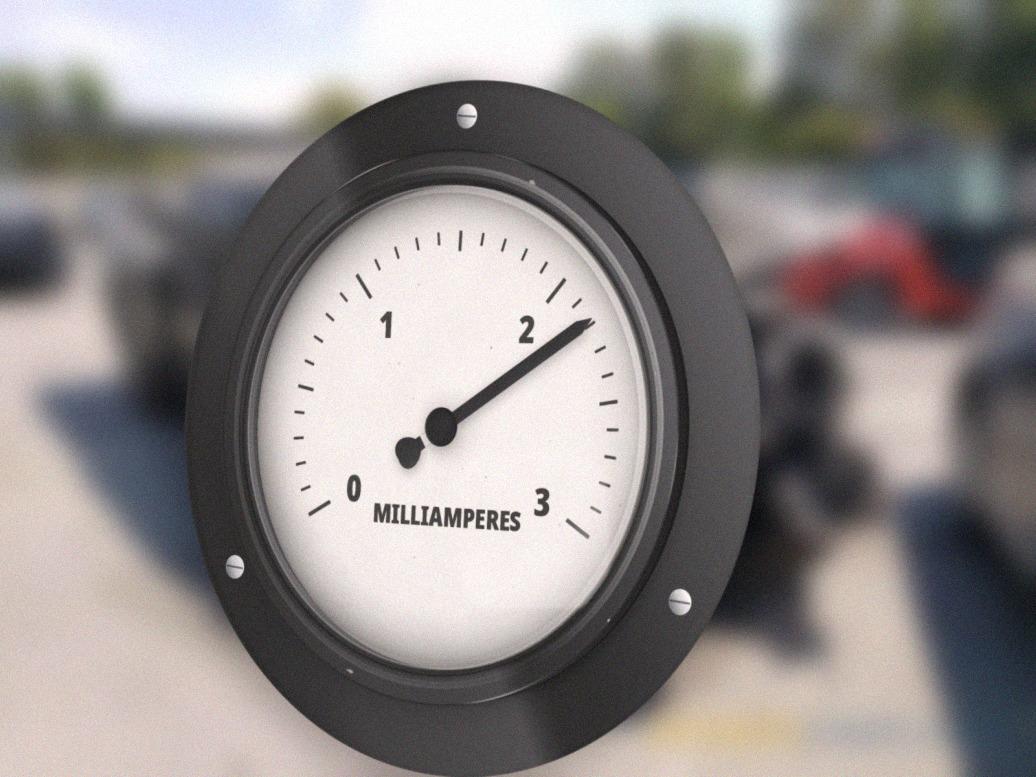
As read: 2.2 mA
